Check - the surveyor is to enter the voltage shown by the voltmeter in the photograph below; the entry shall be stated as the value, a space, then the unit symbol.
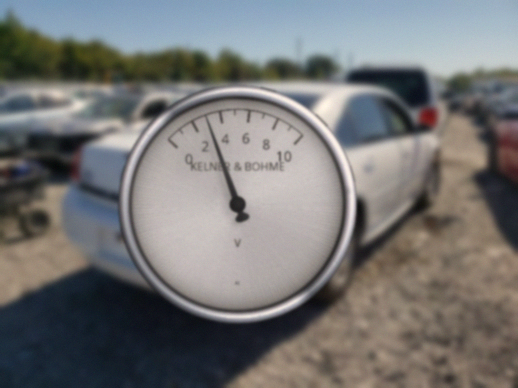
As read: 3 V
